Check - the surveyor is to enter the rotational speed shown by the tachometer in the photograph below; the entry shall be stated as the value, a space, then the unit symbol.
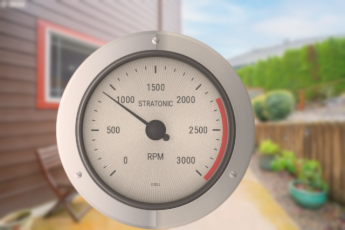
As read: 900 rpm
